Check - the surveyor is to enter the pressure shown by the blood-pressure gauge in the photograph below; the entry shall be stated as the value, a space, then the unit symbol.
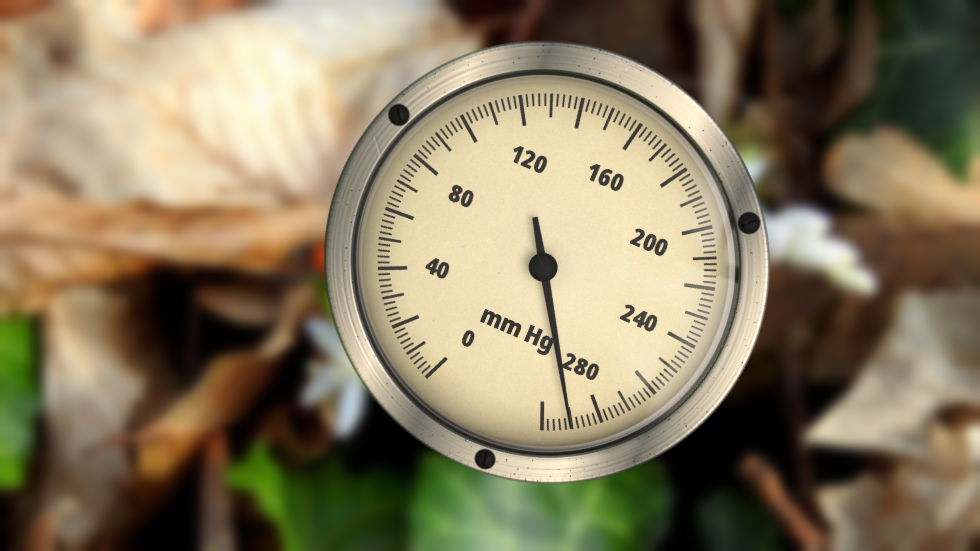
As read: 290 mmHg
